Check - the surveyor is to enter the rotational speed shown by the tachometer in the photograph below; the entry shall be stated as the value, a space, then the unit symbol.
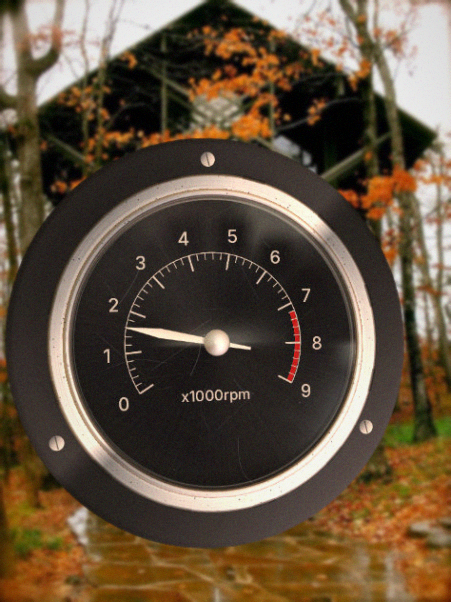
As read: 1600 rpm
